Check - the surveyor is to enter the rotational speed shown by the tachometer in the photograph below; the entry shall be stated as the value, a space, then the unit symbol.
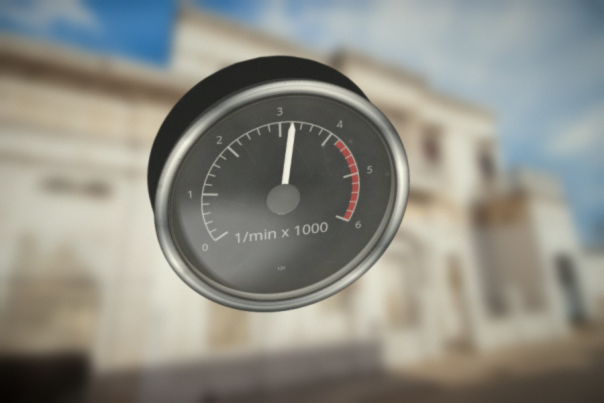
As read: 3200 rpm
